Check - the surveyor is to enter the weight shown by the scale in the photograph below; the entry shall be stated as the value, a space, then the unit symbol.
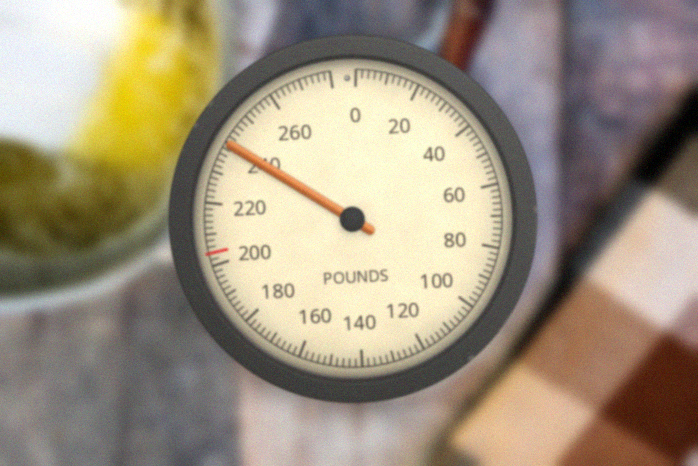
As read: 240 lb
